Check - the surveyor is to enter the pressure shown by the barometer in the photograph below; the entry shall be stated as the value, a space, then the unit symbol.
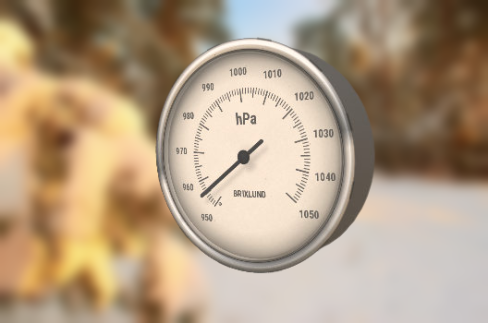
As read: 955 hPa
